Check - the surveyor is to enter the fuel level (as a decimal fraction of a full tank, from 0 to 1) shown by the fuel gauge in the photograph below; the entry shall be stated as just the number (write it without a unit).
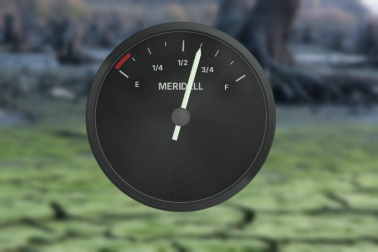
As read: 0.625
